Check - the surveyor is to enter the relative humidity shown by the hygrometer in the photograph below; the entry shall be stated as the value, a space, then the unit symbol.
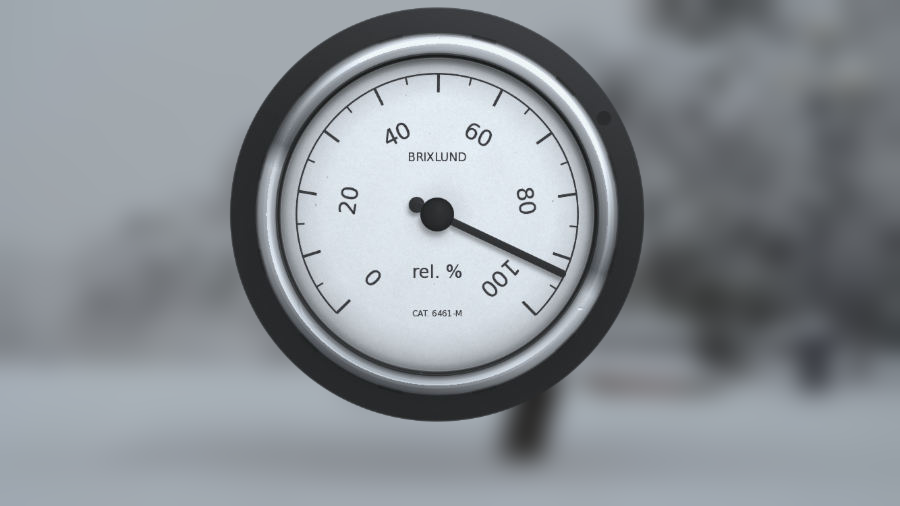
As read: 92.5 %
